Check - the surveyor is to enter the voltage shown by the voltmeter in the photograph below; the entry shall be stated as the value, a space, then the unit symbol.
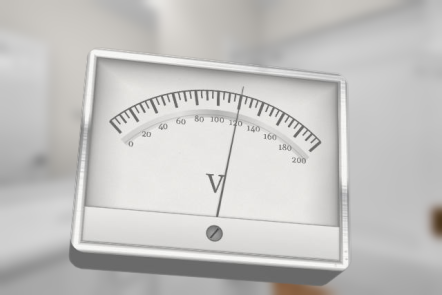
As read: 120 V
